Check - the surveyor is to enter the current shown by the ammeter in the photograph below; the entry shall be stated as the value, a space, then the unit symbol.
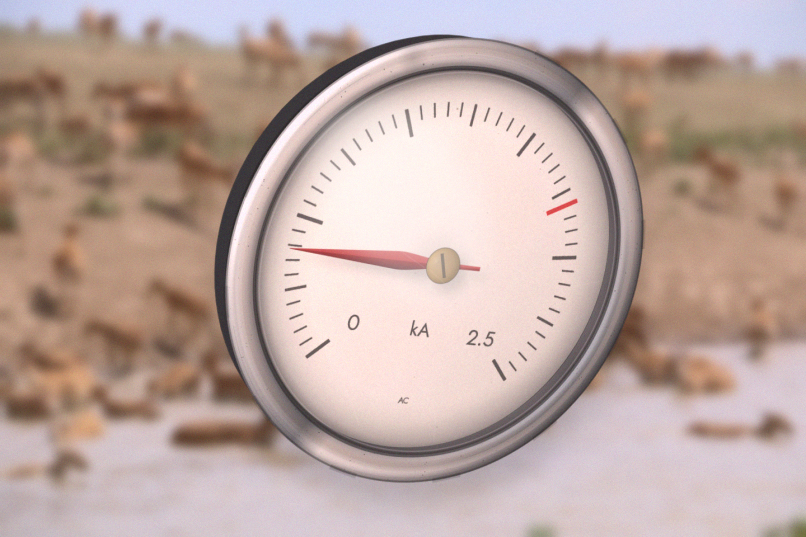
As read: 0.4 kA
